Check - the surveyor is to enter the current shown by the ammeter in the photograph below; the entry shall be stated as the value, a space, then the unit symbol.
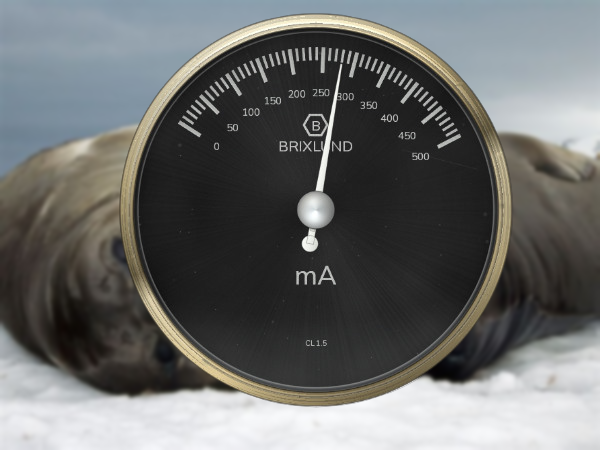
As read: 280 mA
